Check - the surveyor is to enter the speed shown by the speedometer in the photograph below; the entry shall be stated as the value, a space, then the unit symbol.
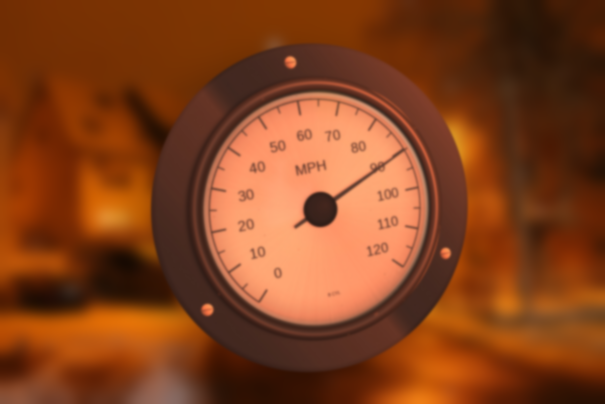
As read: 90 mph
